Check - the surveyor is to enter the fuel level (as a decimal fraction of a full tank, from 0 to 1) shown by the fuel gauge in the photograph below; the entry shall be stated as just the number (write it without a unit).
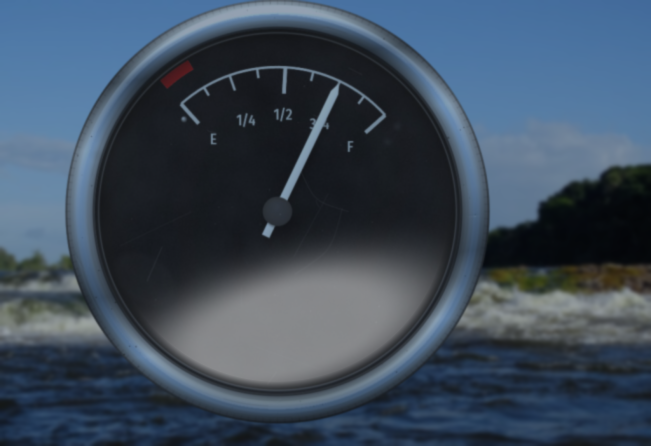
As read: 0.75
